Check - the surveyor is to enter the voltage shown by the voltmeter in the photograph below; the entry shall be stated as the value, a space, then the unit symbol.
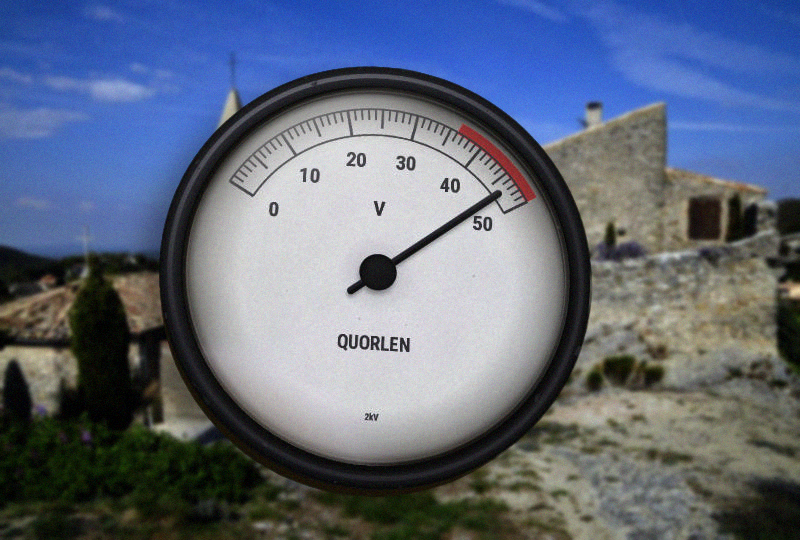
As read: 47 V
